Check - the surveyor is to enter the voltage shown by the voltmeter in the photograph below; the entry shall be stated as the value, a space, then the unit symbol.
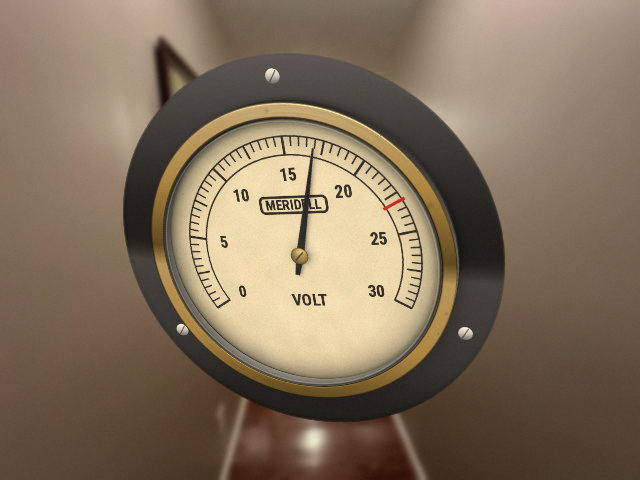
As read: 17 V
